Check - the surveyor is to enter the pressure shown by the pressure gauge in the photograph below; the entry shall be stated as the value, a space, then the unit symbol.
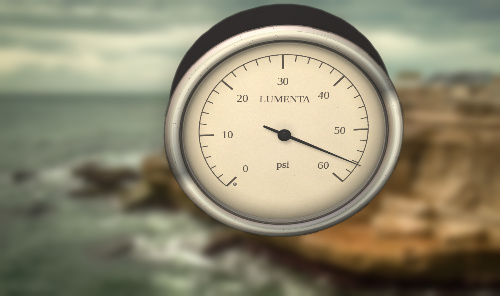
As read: 56 psi
